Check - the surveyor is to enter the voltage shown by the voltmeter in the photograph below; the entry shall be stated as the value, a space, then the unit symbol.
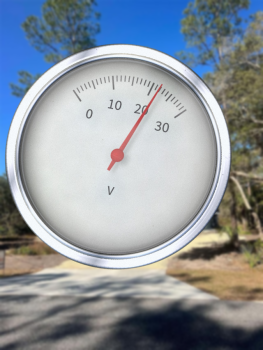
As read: 22 V
